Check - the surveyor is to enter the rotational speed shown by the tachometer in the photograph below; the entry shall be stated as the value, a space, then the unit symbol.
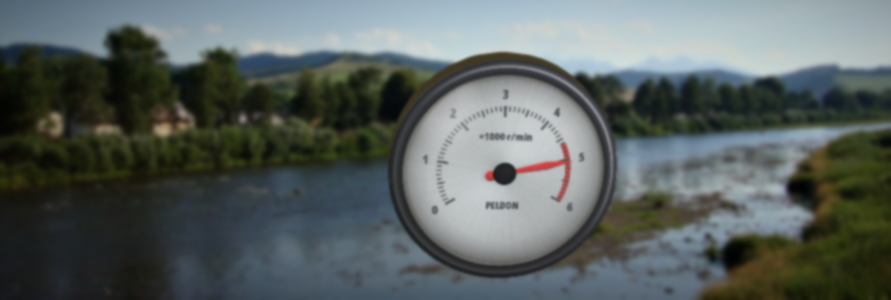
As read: 5000 rpm
